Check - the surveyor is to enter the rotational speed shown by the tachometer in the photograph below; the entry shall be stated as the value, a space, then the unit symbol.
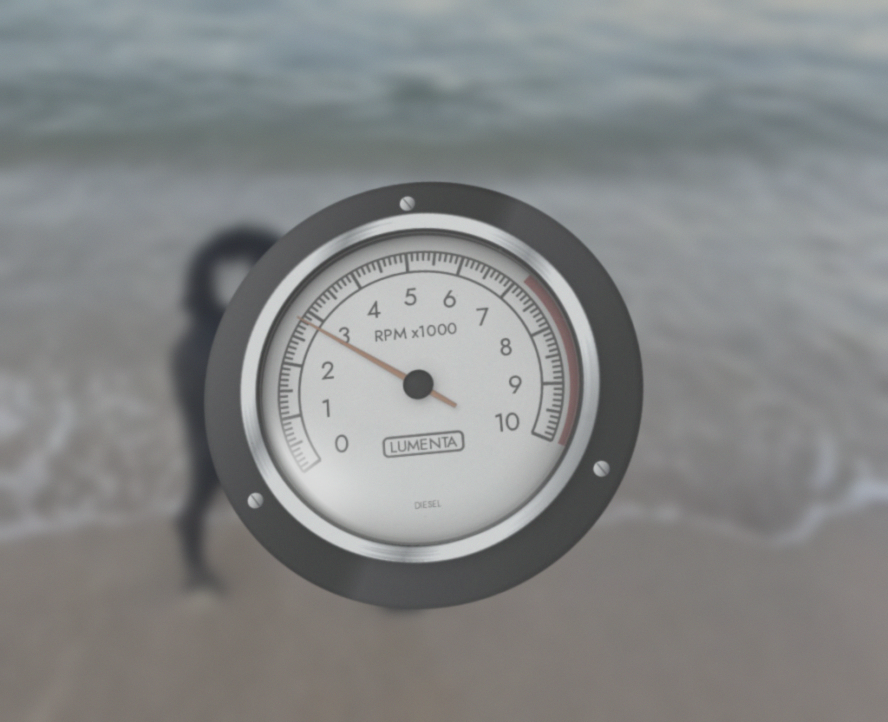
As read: 2800 rpm
